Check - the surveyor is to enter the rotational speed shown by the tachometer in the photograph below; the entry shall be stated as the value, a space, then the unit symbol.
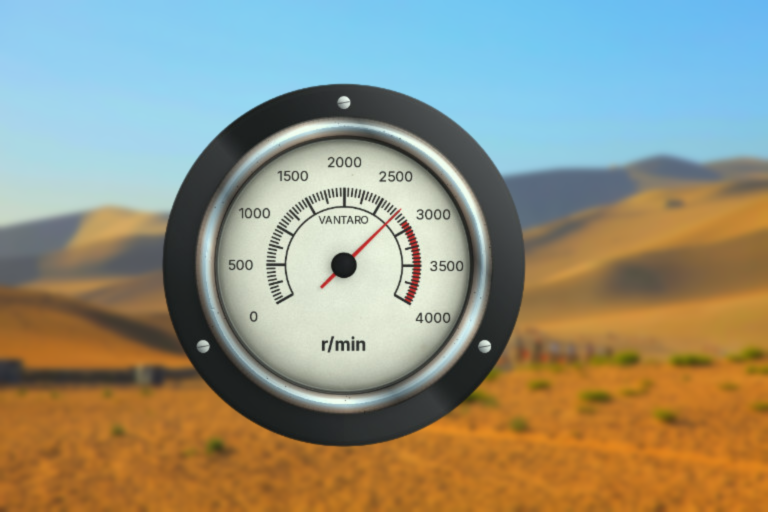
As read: 2750 rpm
